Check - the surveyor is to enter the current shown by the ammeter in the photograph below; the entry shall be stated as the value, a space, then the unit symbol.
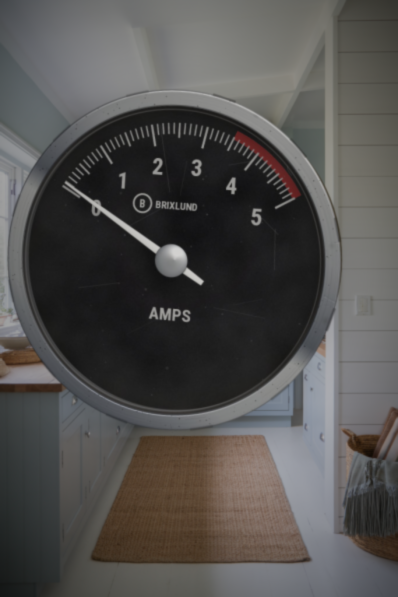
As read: 0.1 A
